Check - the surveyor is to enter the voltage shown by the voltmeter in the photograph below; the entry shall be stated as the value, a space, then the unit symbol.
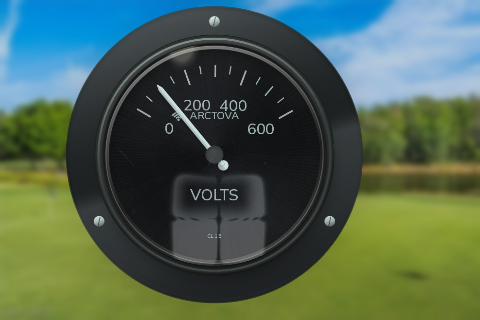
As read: 100 V
